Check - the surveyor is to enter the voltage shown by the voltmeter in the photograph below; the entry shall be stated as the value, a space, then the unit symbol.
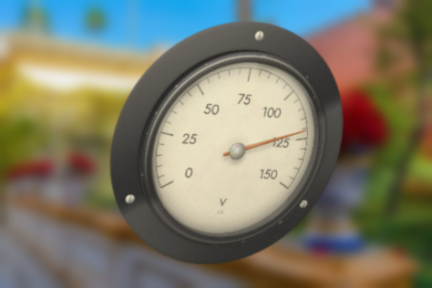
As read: 120 V
